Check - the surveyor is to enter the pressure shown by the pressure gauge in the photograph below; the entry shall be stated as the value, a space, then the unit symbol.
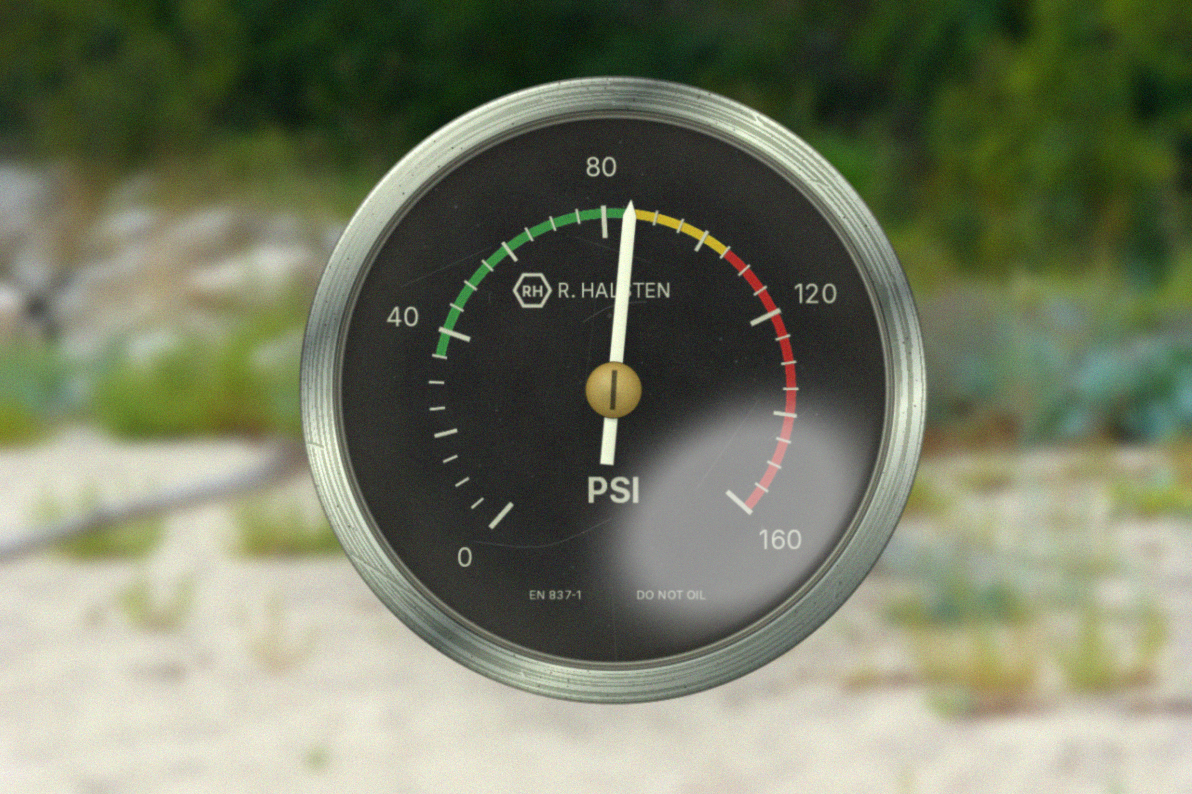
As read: 85 psi
